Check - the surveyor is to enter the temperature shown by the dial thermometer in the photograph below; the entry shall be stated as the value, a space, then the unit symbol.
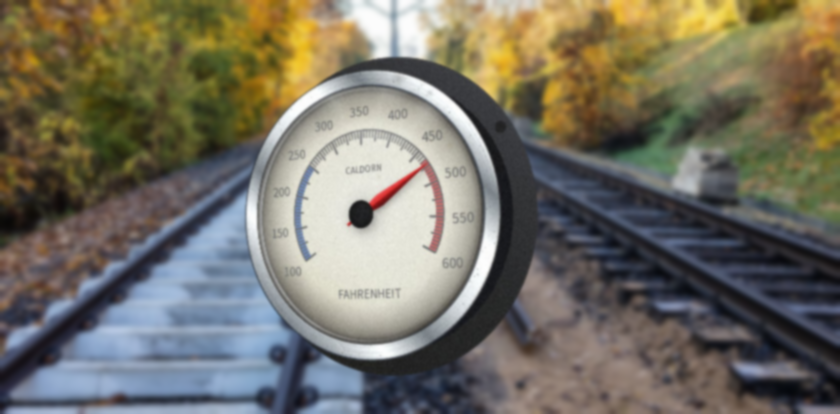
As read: 475 °F
